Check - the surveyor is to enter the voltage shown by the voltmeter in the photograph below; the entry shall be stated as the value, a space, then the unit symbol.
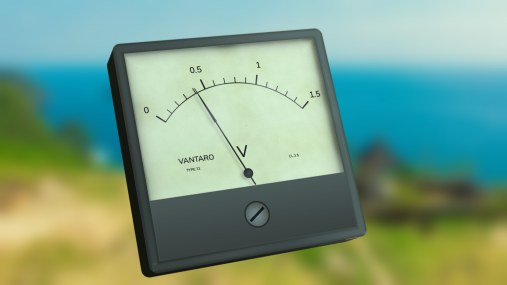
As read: 0.4 V
